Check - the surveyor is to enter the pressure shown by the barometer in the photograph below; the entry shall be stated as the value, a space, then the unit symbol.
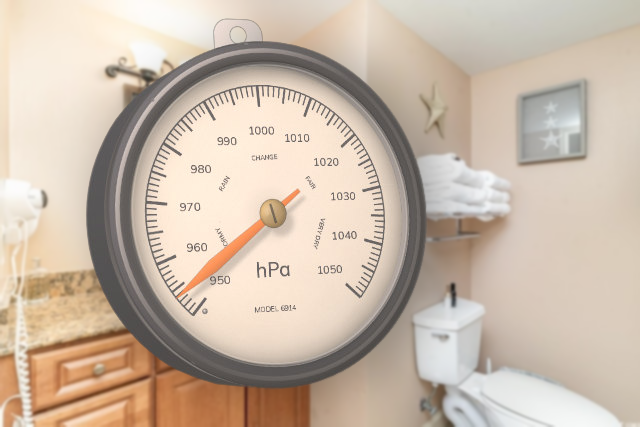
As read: 954 hPa
